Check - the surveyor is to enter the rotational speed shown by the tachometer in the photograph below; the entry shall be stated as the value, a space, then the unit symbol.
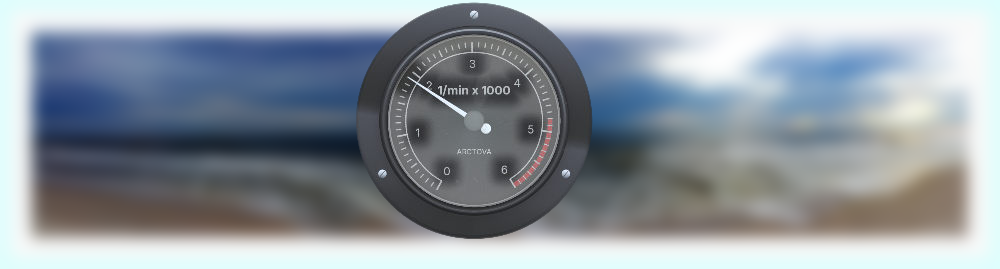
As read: 1900 rpm
